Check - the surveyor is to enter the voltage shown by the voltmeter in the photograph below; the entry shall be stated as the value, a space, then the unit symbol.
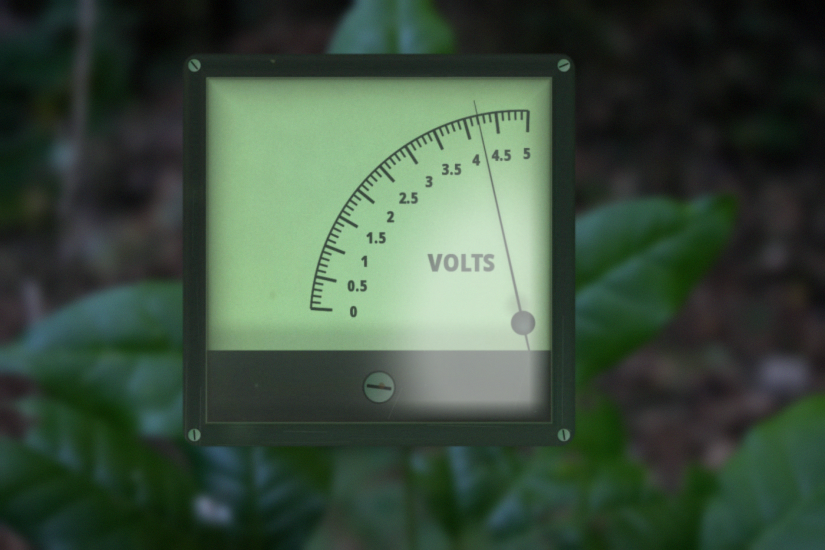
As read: 4.2 V
